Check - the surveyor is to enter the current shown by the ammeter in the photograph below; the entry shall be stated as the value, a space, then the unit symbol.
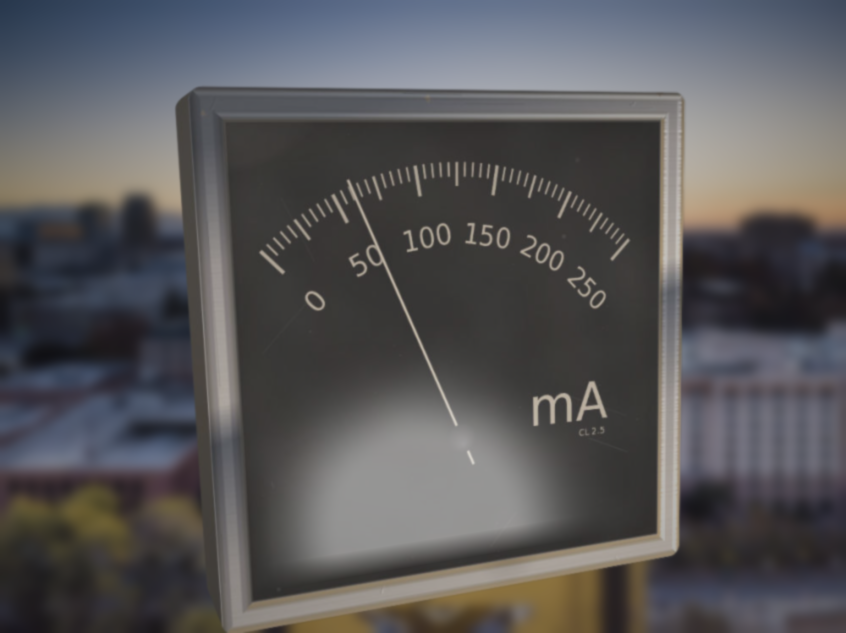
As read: 60 mA
